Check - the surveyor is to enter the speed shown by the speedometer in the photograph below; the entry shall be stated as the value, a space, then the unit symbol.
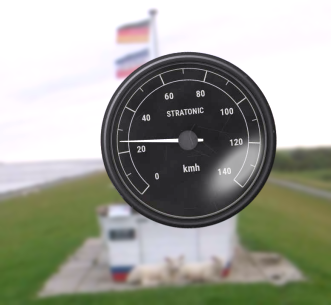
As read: 25 km/h
